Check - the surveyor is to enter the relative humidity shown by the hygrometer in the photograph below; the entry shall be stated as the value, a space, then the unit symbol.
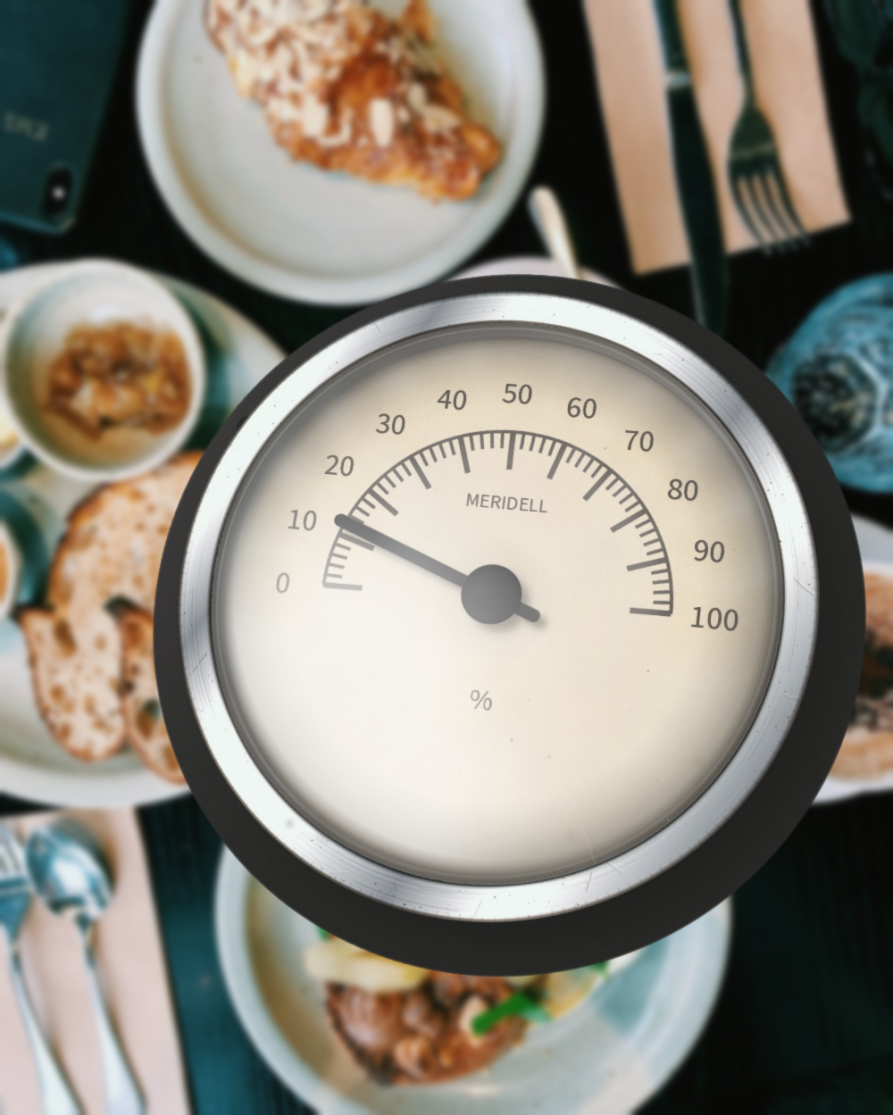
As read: 12 %
